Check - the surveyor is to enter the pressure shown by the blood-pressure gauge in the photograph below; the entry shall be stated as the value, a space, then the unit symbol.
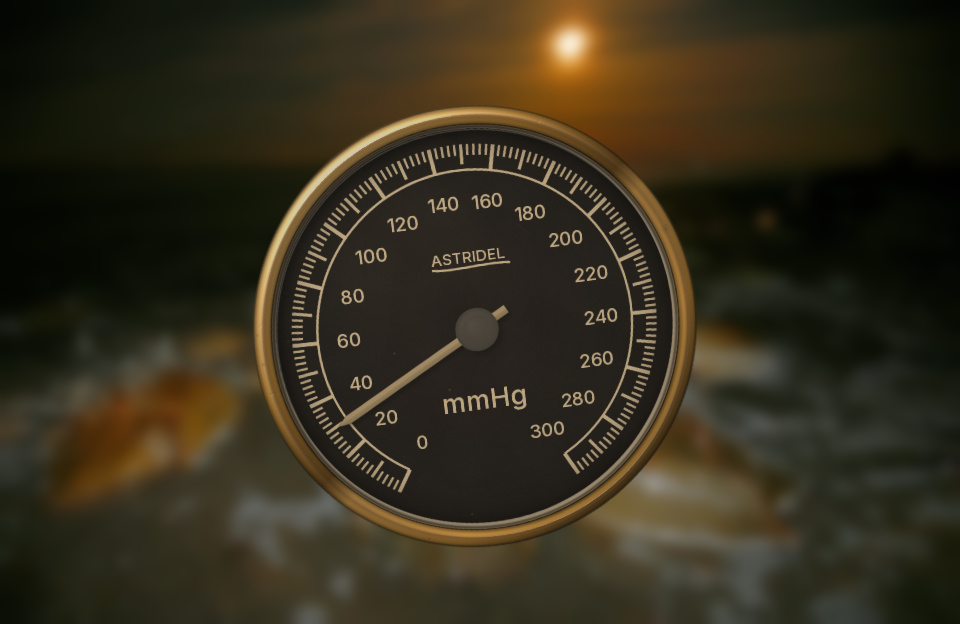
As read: 30 mmHg
